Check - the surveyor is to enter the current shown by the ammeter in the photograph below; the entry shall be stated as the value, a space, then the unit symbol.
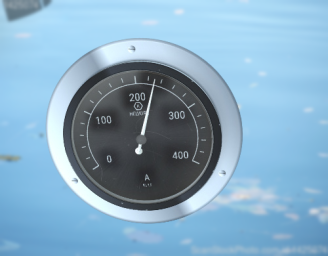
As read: 230 A
